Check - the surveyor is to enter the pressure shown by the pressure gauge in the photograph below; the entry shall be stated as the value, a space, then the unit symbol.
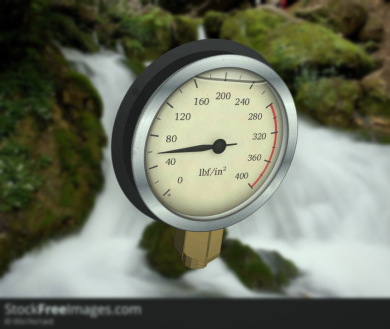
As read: 60 psi
